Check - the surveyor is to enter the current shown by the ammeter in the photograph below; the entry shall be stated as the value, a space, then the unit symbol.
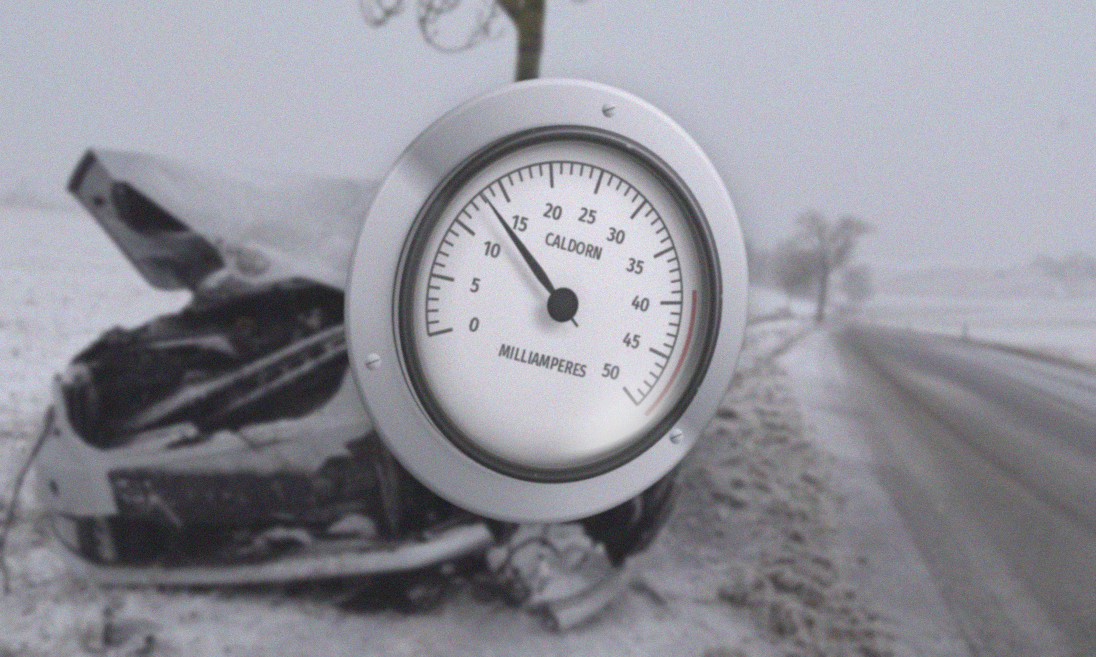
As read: 13 mA
